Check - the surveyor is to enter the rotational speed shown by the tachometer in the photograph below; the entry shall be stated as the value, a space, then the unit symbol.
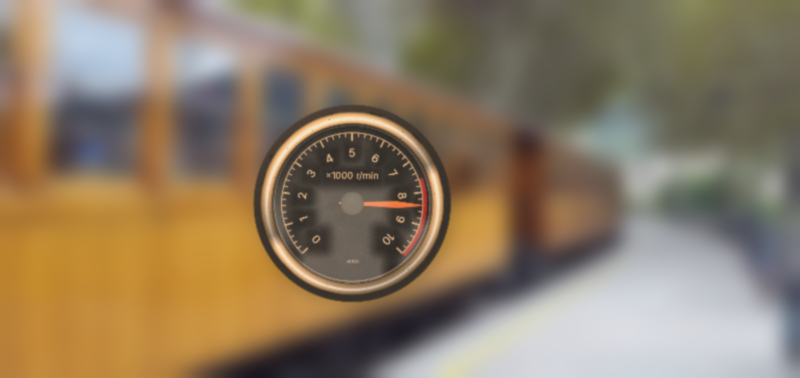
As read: 8400 rpm
